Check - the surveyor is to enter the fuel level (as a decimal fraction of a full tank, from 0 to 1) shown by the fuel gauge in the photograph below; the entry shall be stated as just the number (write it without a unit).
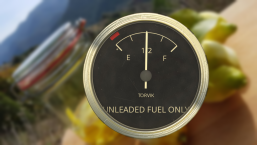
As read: 0.5
